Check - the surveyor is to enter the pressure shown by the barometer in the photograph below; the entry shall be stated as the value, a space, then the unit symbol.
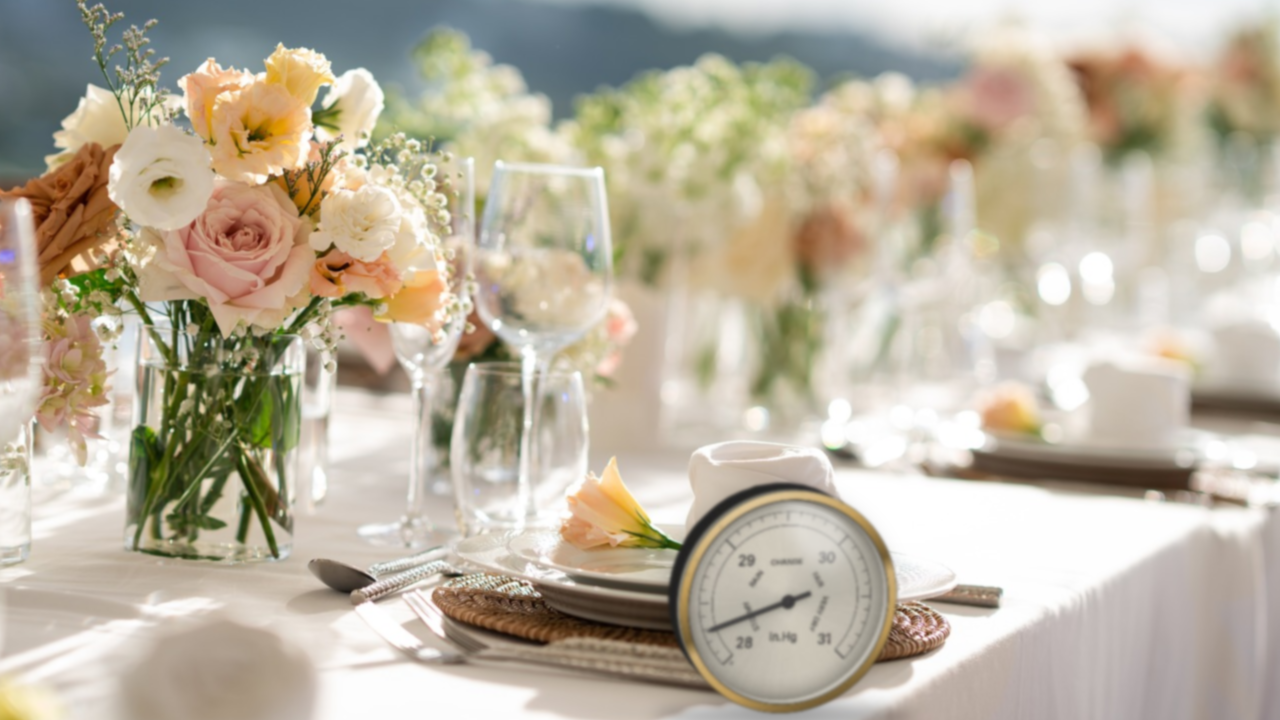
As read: 28.3 inHg
